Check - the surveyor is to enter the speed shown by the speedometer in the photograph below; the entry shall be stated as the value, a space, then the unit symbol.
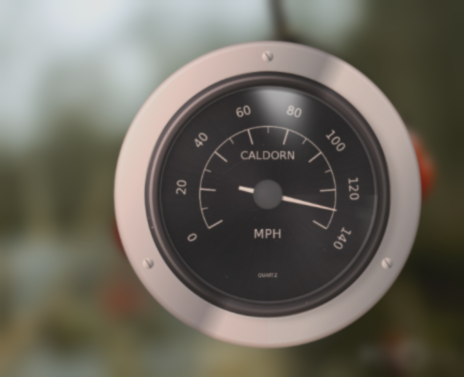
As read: 130 mph
